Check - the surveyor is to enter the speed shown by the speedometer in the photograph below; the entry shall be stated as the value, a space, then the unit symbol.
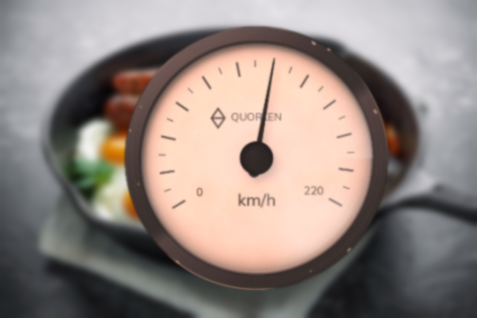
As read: 120 km/h
